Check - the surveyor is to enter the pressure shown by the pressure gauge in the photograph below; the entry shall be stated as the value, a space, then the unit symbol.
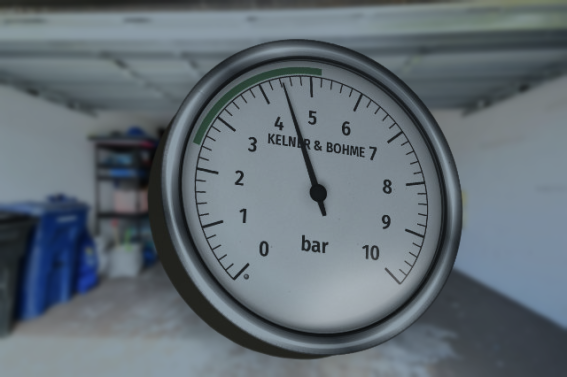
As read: 4.4 bar
